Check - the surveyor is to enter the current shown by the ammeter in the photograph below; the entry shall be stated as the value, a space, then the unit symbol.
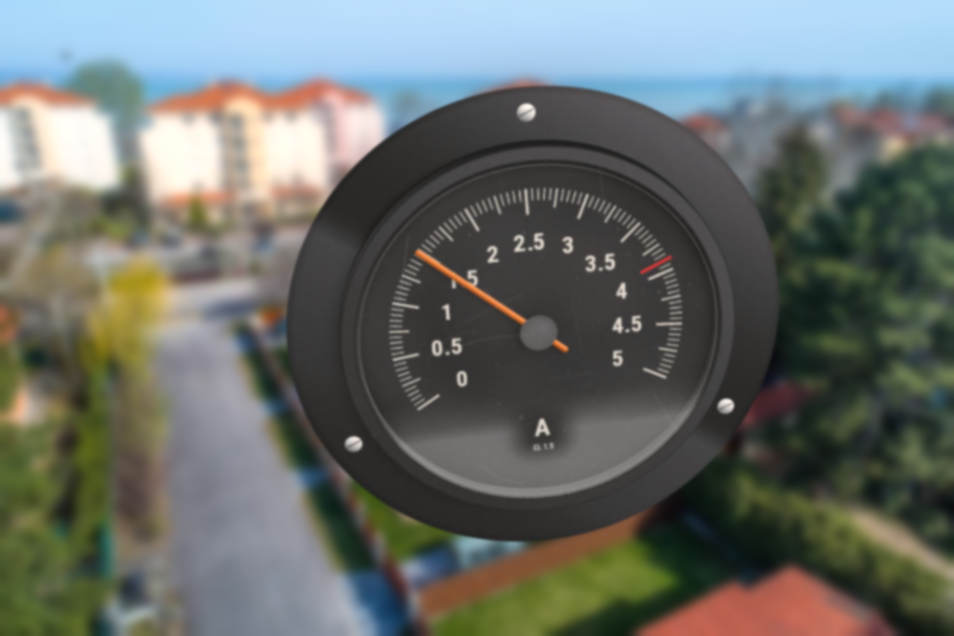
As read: 1.5 A
